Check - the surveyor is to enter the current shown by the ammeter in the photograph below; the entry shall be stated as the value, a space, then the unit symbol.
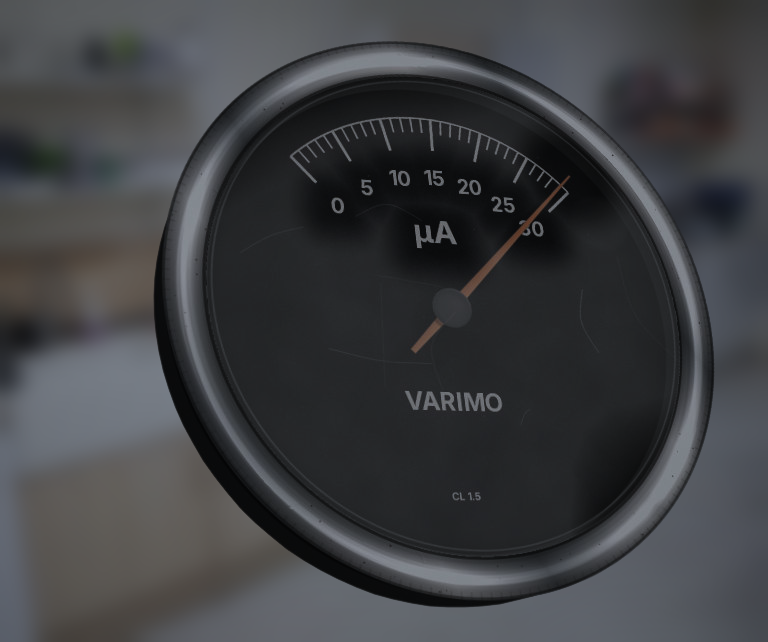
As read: 29 µA
